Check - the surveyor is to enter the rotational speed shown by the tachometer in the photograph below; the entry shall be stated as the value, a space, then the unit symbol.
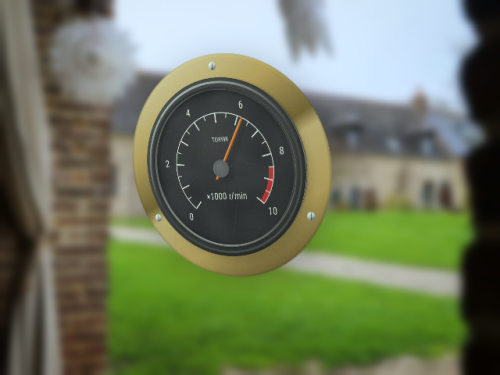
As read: 6250 rpm
